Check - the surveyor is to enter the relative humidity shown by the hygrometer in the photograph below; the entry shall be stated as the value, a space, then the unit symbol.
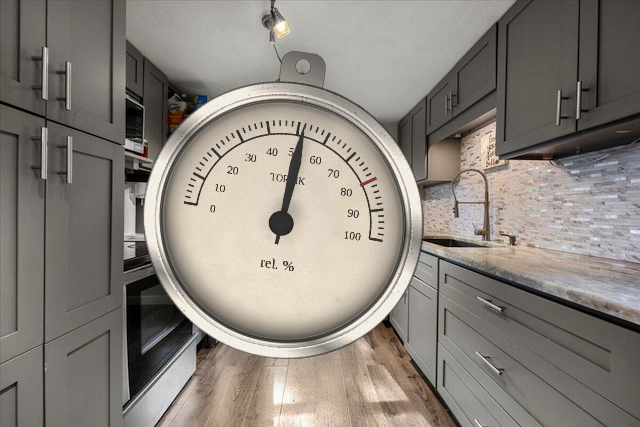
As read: 52 %
